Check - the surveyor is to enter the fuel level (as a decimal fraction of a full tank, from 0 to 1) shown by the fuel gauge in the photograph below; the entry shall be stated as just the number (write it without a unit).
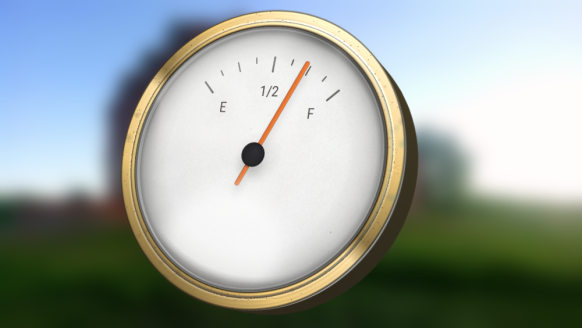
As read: 0.75
